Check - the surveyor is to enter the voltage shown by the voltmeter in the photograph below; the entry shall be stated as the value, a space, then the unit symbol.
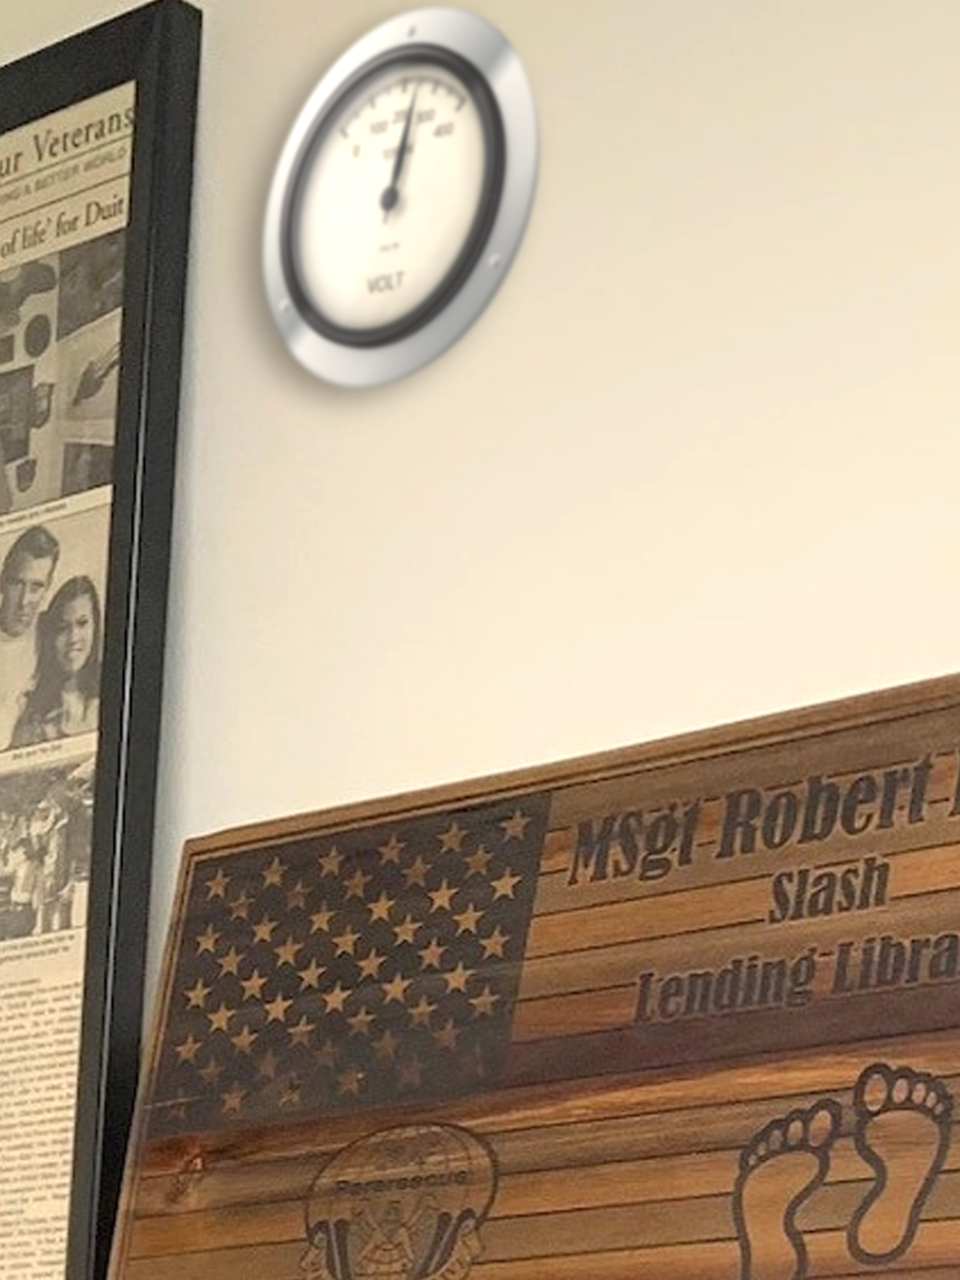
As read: 250 V
